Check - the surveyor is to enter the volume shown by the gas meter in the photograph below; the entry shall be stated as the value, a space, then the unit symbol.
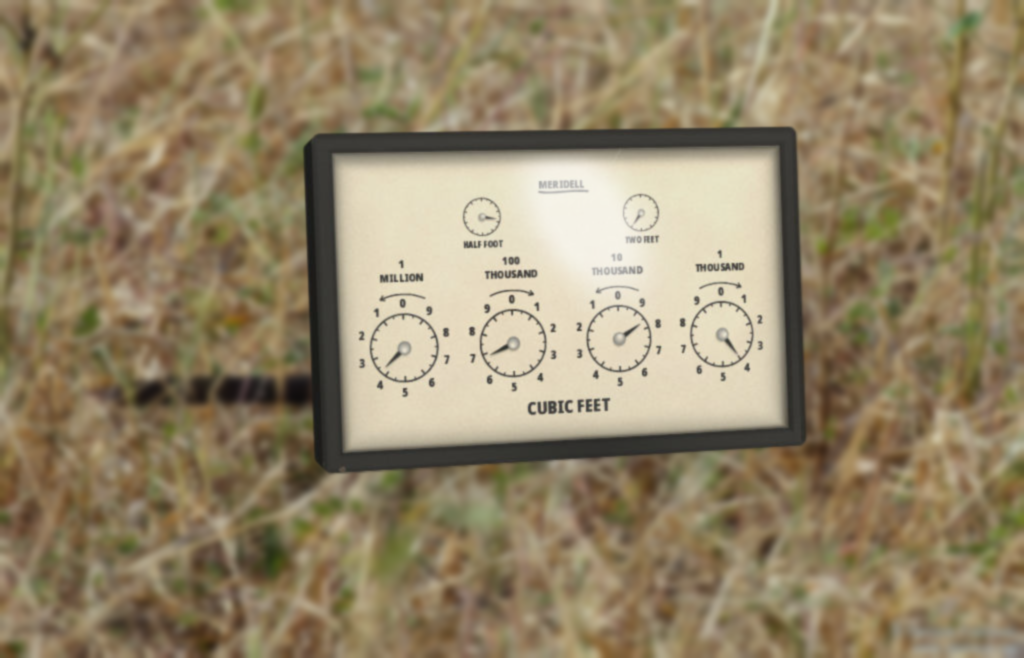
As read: 368400 ft³
